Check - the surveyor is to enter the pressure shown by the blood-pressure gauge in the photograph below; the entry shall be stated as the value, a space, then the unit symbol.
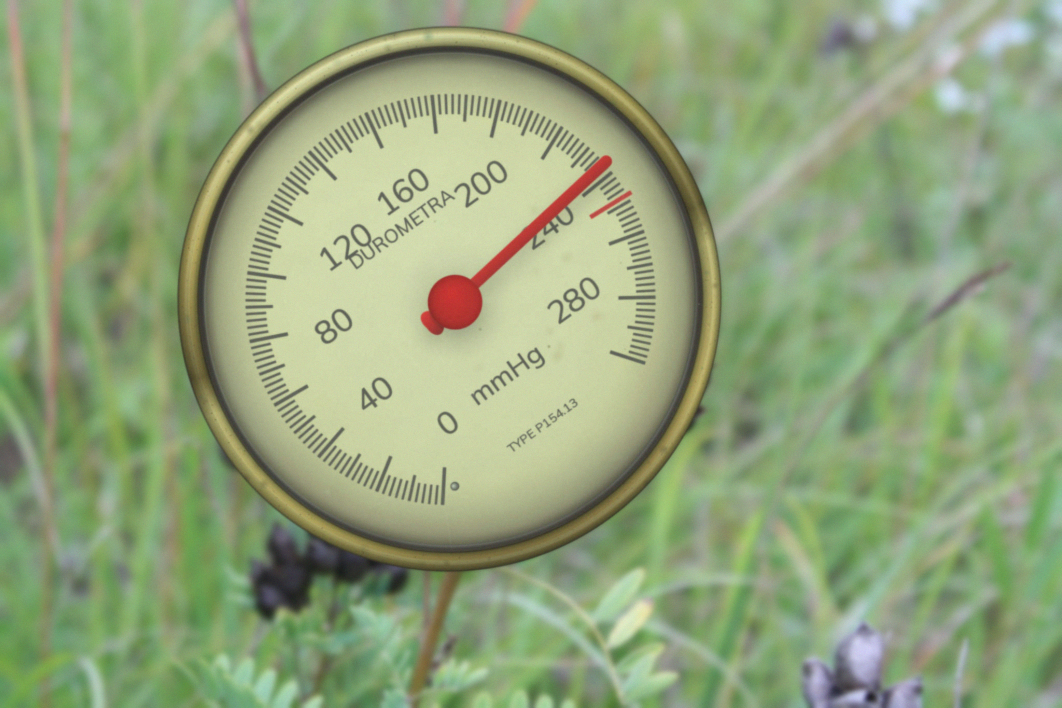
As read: 236 mmHg
